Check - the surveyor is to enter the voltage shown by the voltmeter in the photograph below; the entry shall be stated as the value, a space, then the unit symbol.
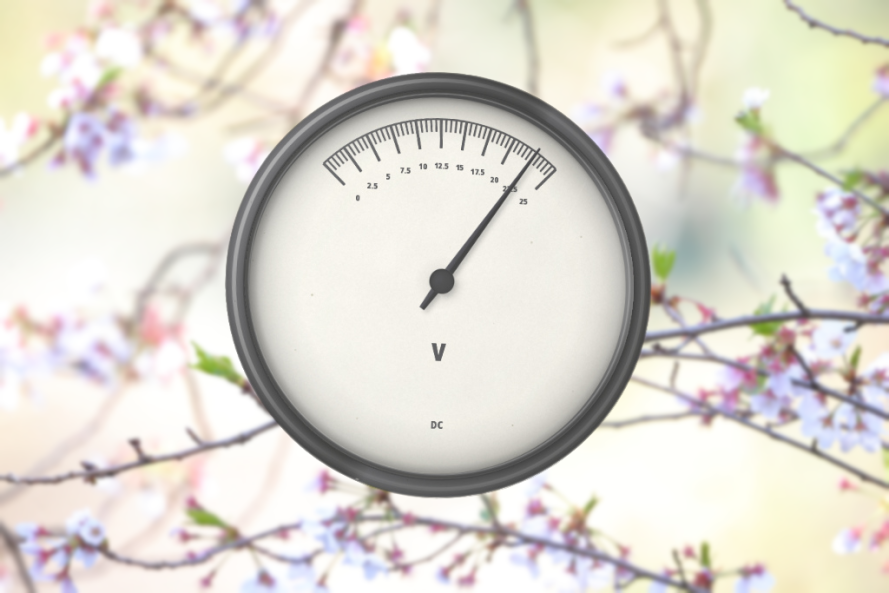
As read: 22.5 V
